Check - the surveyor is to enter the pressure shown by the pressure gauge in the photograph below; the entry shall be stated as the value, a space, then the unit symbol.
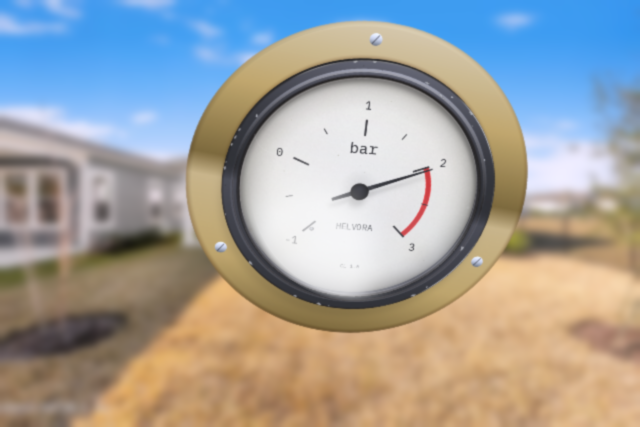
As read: 2 bar
